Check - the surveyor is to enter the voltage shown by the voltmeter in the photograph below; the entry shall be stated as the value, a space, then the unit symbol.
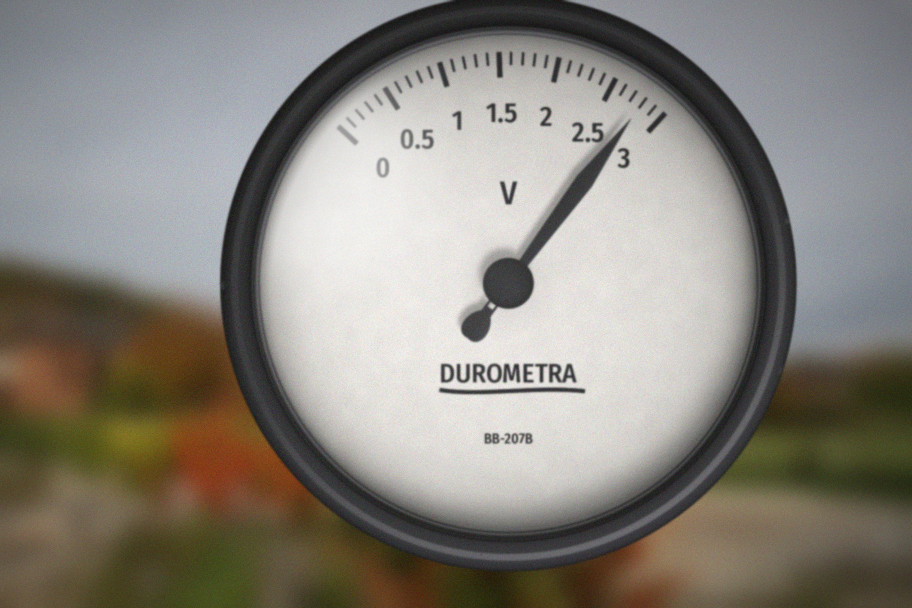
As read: 2.8 V
